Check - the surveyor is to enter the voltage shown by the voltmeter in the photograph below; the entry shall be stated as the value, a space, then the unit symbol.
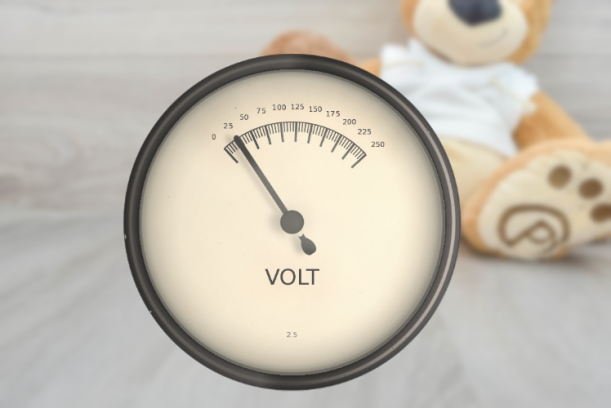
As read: 25 V
